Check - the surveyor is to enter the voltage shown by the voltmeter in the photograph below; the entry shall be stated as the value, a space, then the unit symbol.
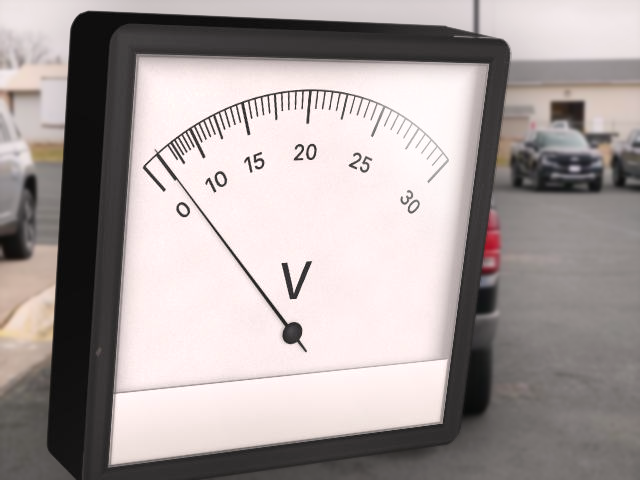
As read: 5 V
